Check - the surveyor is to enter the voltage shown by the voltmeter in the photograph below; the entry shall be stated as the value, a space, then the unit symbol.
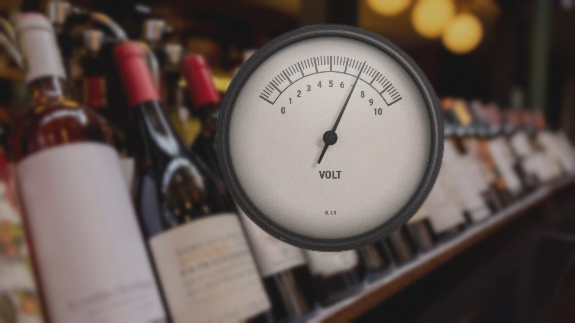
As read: 7 V
